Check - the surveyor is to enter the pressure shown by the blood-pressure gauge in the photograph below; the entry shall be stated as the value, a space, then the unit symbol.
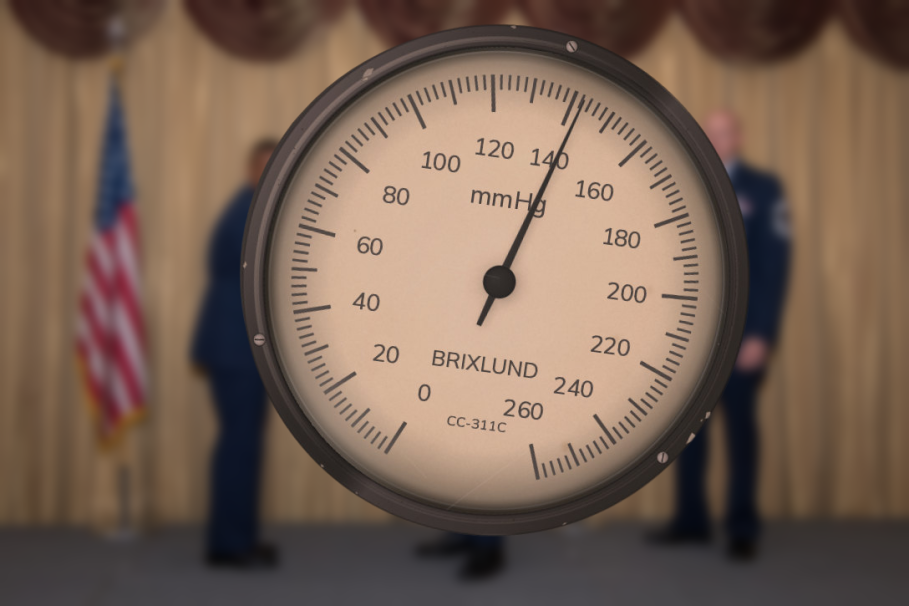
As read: 142 mmHg
